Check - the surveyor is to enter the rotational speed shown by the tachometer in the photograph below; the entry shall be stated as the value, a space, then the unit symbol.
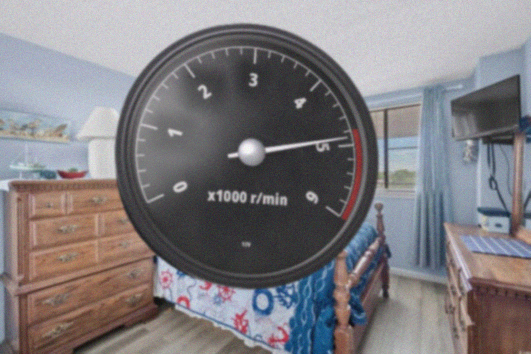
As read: 4900 rpm
